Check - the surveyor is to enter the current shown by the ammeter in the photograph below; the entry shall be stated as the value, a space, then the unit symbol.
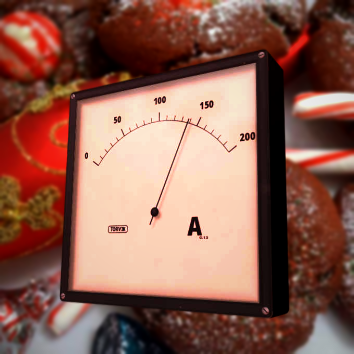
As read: 140 A
